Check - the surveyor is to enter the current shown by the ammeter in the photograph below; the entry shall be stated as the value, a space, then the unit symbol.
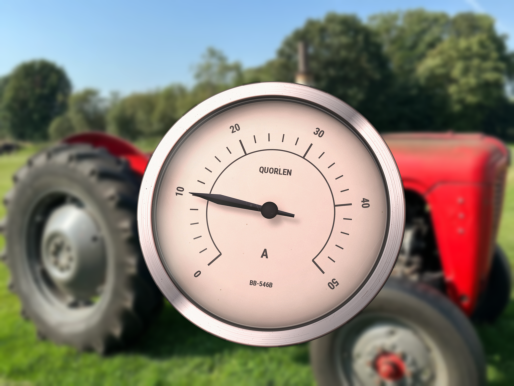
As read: 10 A
